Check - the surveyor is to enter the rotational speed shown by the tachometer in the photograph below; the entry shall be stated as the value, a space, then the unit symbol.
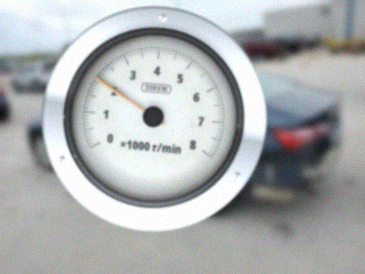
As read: 2000 rpm
